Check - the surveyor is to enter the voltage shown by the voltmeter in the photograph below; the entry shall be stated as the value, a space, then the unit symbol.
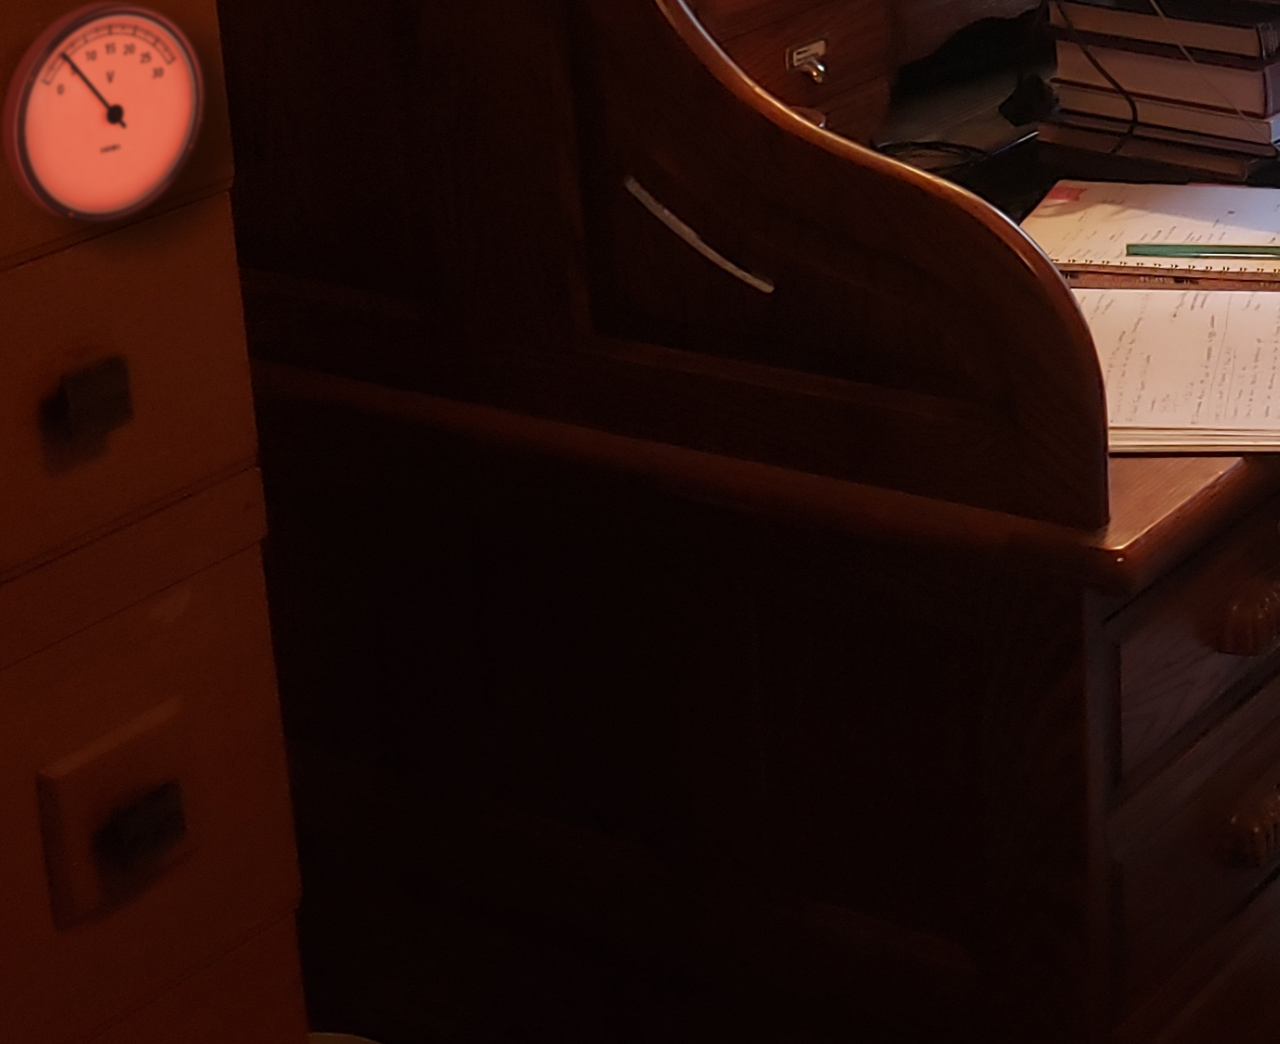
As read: 5 V
